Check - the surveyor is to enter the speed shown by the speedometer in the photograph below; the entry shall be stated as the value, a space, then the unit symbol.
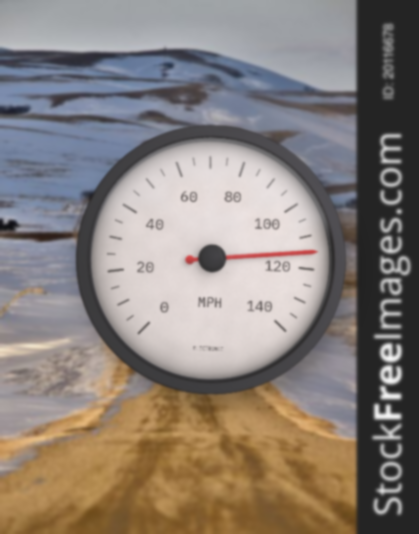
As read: 115 mph
